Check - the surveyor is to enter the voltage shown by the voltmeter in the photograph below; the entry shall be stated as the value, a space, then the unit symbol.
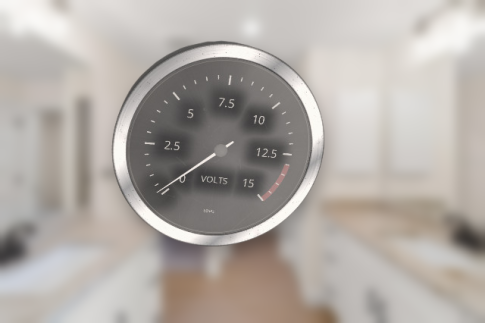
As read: 0.25 V
